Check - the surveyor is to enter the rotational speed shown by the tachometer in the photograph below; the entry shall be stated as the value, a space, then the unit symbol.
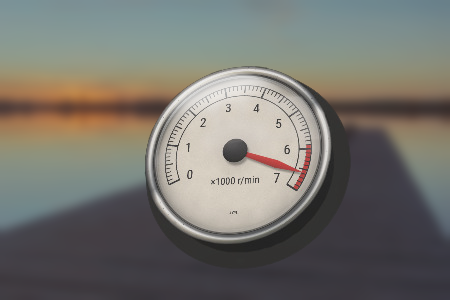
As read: 6600 rpm
